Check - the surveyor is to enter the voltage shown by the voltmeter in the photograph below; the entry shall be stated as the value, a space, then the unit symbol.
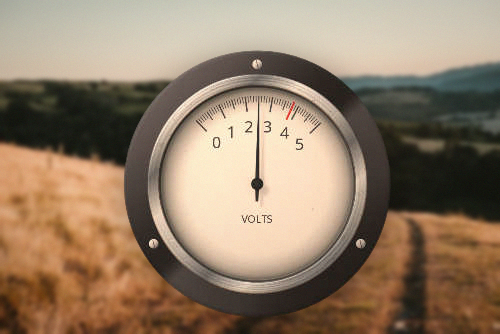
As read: 2.5 V
